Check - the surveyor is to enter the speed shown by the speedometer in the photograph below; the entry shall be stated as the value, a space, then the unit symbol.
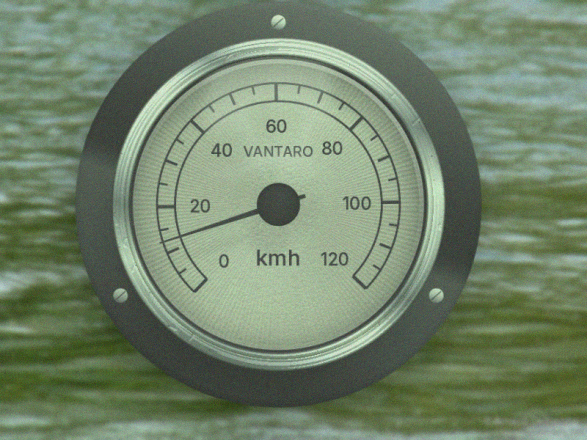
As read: 12.5 km/h
